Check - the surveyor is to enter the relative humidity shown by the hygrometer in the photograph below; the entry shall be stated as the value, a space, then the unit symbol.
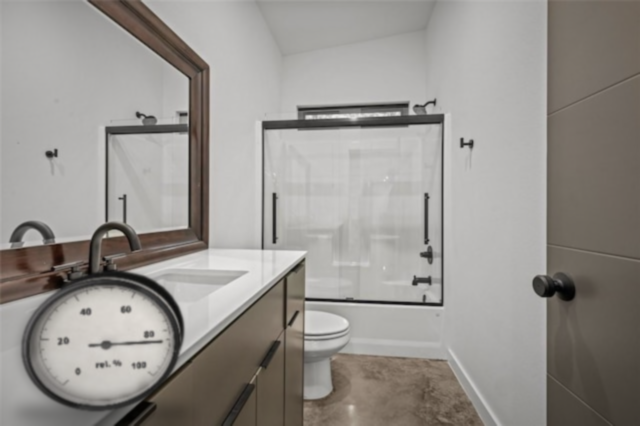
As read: 84 %
